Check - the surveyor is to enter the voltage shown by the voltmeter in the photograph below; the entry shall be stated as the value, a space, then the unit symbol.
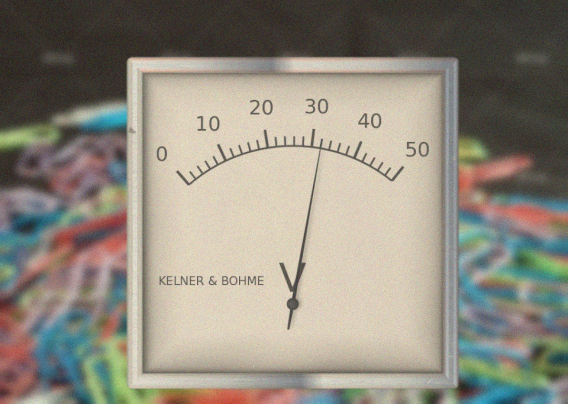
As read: 32 V
